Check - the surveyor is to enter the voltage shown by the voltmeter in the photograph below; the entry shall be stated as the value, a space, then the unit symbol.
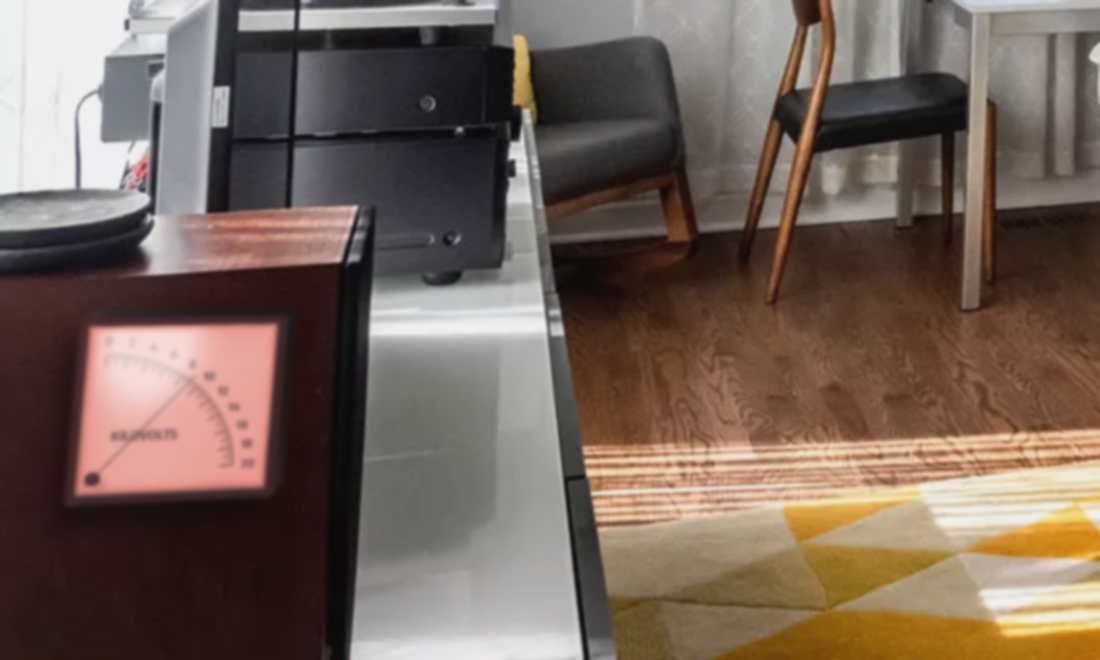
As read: 9 kV
